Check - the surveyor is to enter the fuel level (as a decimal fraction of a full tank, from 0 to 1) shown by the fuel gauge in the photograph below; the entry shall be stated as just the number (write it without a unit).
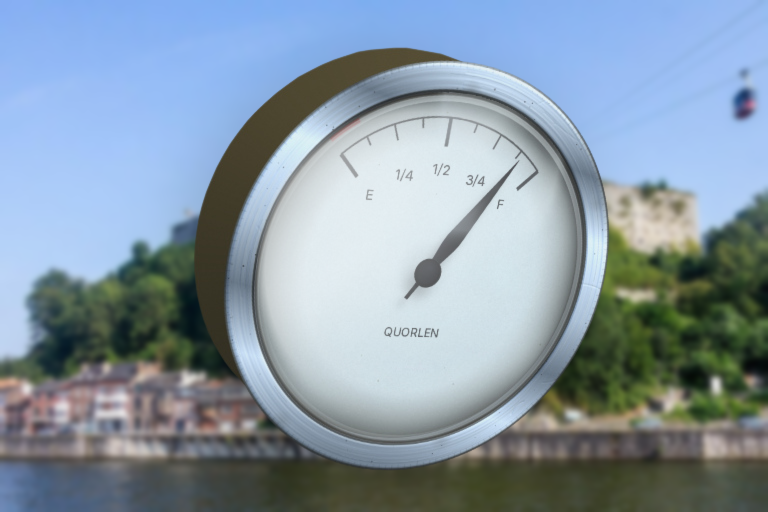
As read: 0.875
